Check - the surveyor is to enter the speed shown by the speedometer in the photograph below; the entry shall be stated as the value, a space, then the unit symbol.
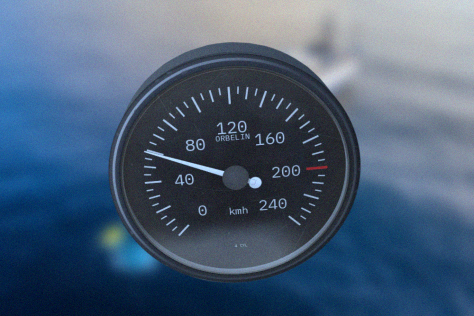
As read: 60 km/h
